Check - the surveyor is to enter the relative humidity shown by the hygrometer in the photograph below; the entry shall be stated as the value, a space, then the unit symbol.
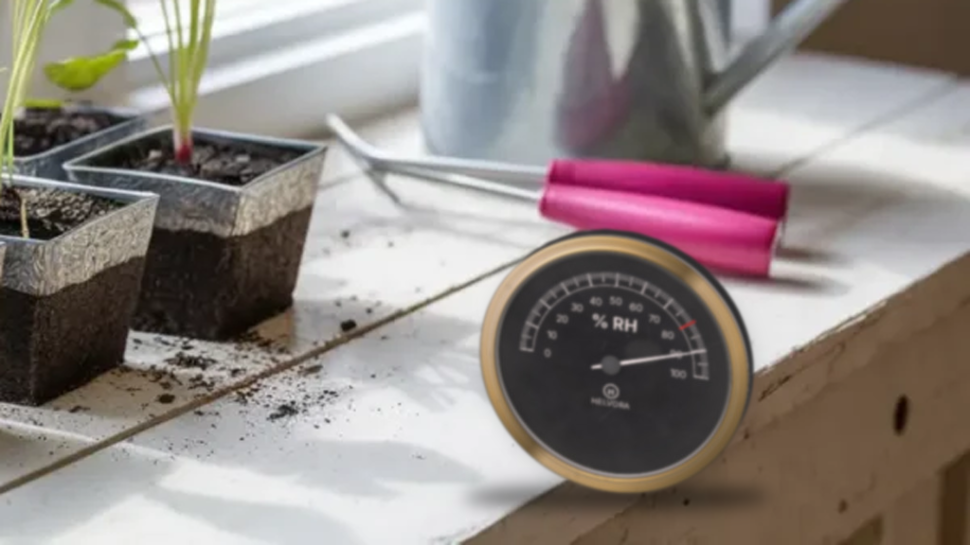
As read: 90 %
